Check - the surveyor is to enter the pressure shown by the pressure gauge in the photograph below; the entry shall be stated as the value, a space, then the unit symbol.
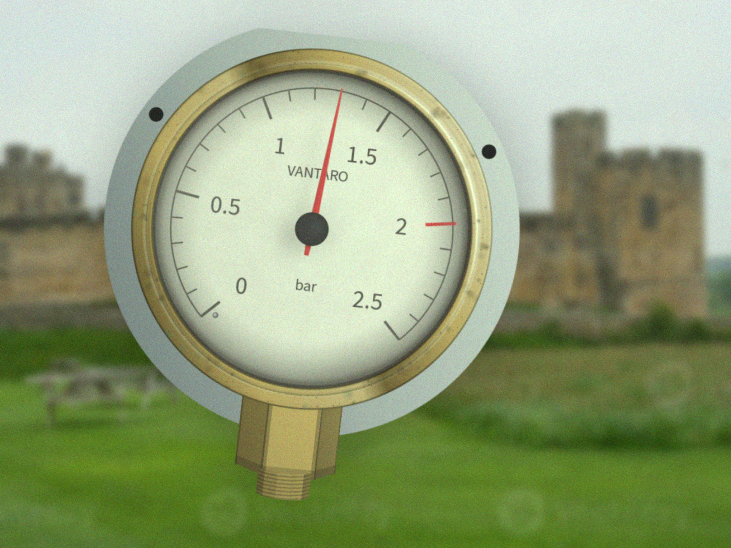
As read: 1.3 bar
